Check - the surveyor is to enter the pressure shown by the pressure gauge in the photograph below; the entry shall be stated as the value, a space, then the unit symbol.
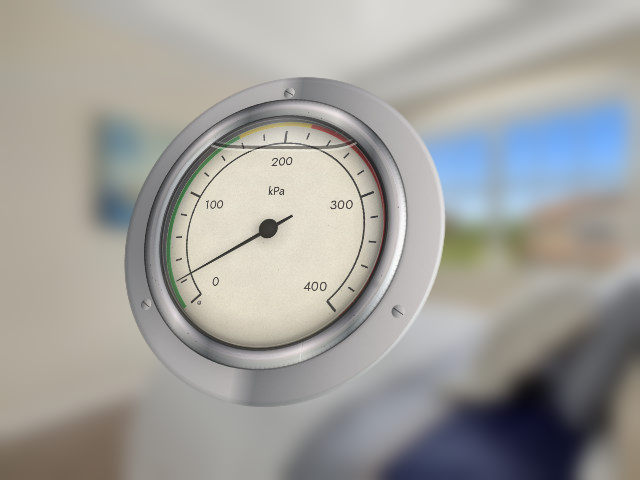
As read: 20 kPa
